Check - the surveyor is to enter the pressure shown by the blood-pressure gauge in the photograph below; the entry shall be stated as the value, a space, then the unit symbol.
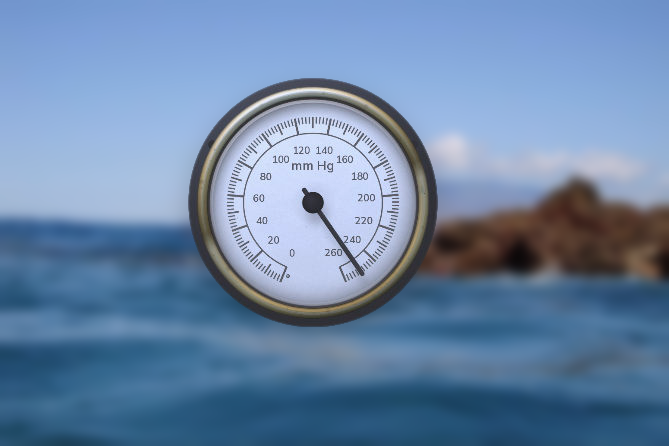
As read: 250 mmHg
